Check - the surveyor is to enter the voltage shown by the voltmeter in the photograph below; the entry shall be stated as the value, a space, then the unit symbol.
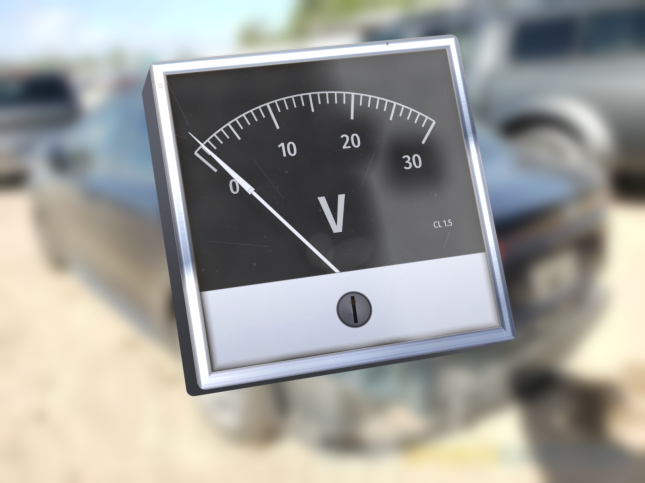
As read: 1 V
